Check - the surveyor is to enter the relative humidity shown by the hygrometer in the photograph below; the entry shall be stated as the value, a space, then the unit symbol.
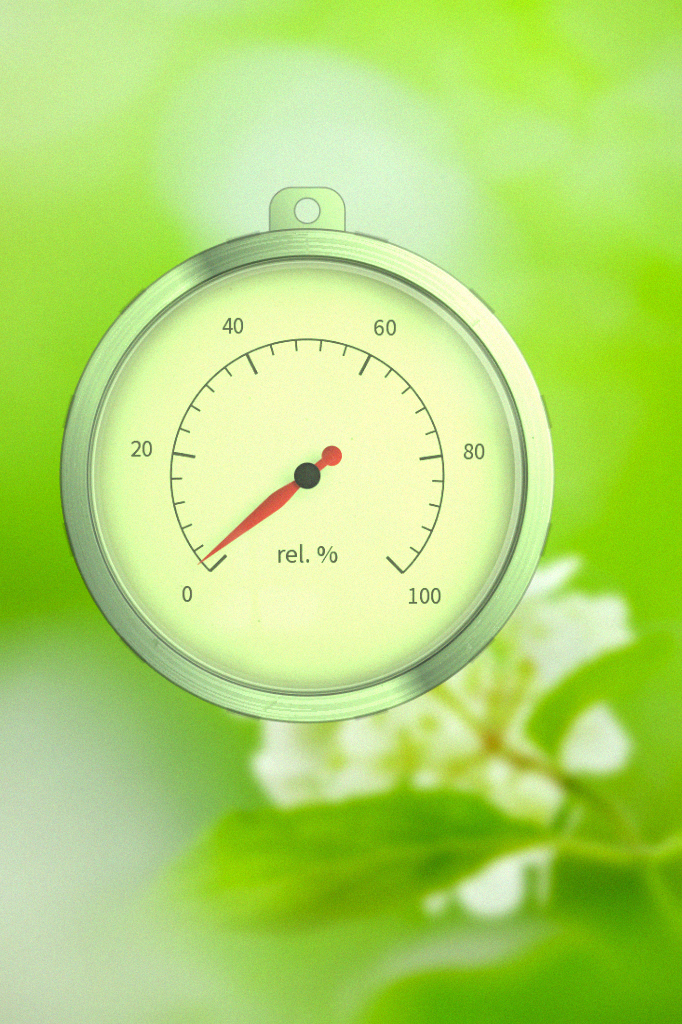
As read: 2 %
